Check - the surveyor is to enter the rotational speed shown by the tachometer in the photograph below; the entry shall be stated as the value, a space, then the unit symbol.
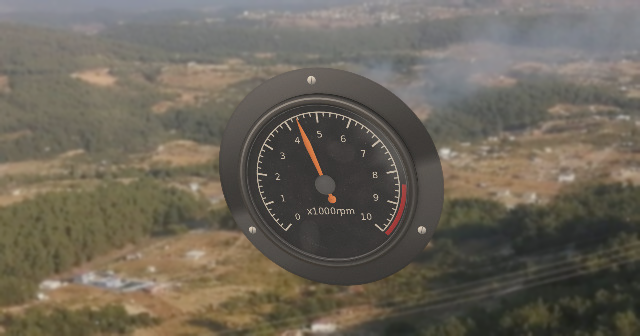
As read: 4400 rpm
